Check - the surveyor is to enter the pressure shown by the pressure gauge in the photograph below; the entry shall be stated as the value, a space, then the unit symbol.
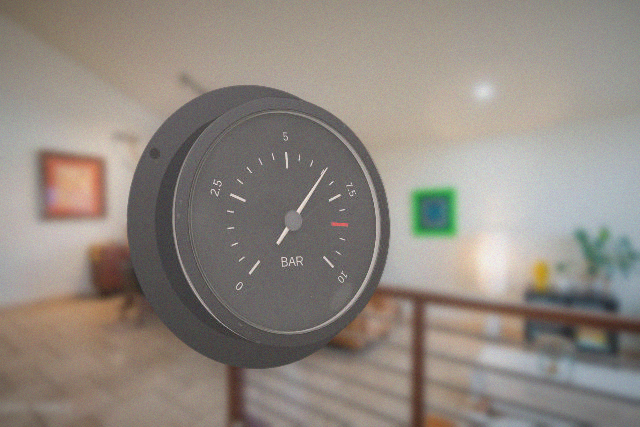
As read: 6.5 bar
